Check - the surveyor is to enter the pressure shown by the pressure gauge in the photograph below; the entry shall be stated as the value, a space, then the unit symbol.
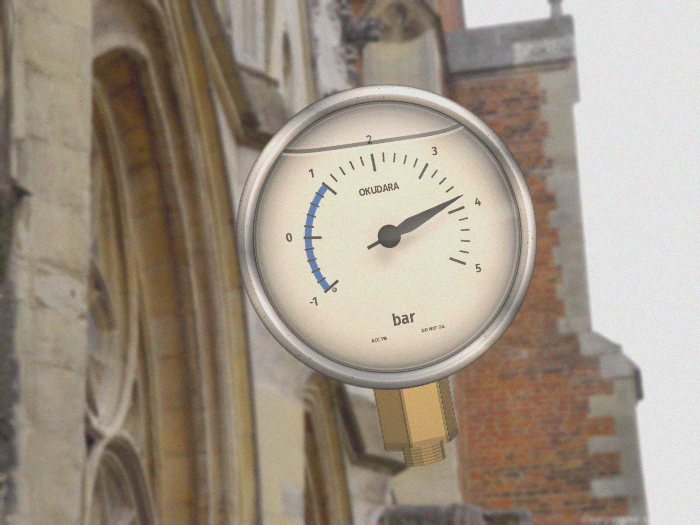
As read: 3.8 bar
